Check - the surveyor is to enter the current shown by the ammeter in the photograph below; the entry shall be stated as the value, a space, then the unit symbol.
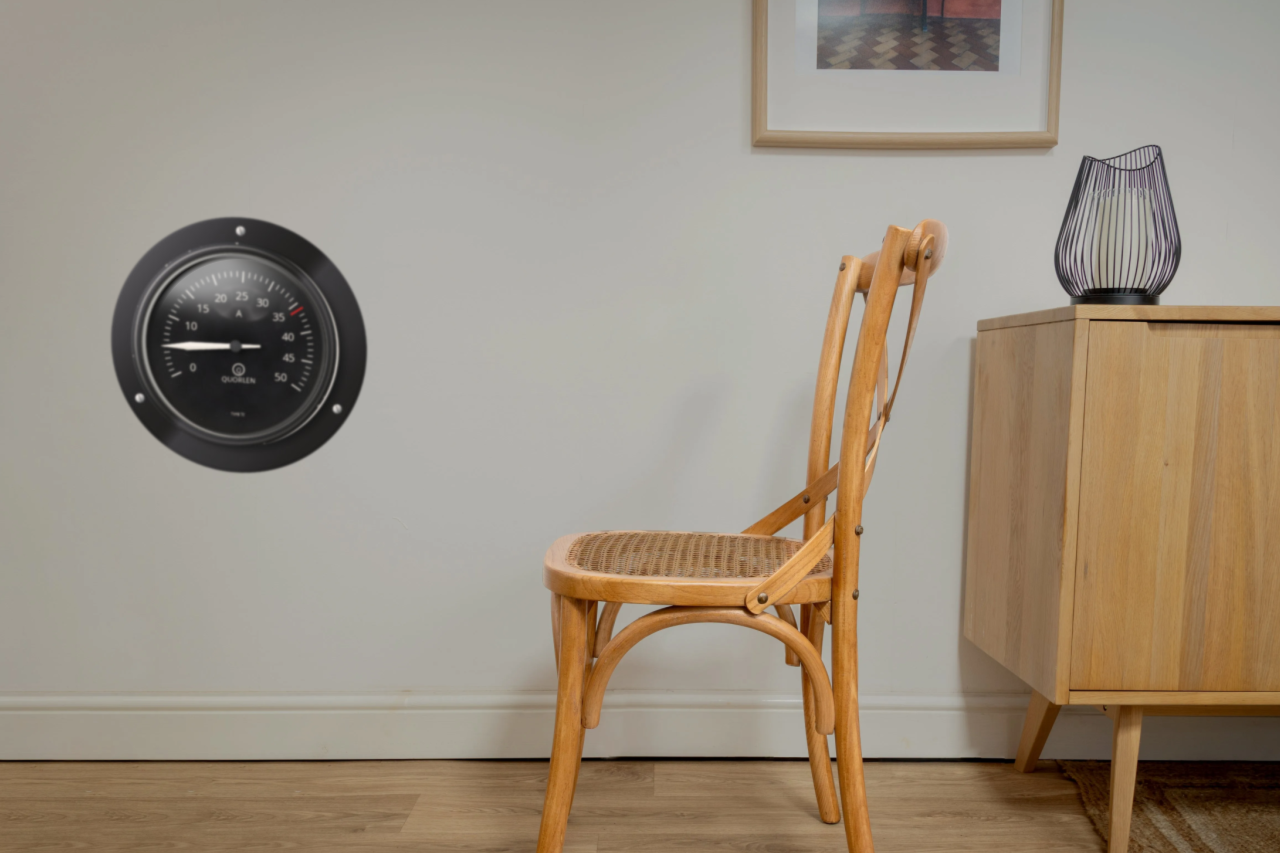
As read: 5 A
